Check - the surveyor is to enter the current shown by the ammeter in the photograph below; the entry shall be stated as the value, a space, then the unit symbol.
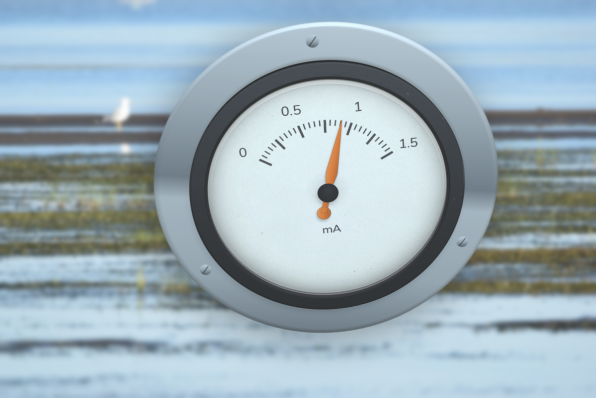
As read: 0.9 mA
